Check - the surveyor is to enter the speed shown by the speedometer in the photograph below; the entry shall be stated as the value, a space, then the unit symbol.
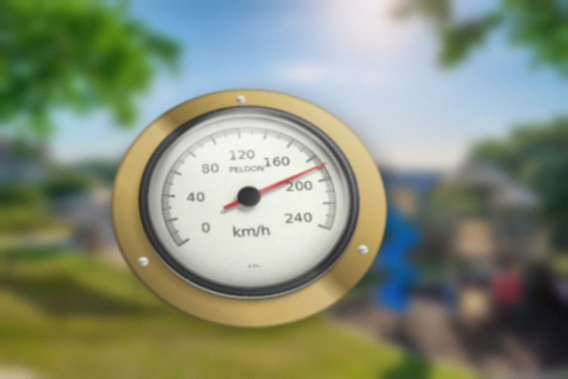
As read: 190 km/h
